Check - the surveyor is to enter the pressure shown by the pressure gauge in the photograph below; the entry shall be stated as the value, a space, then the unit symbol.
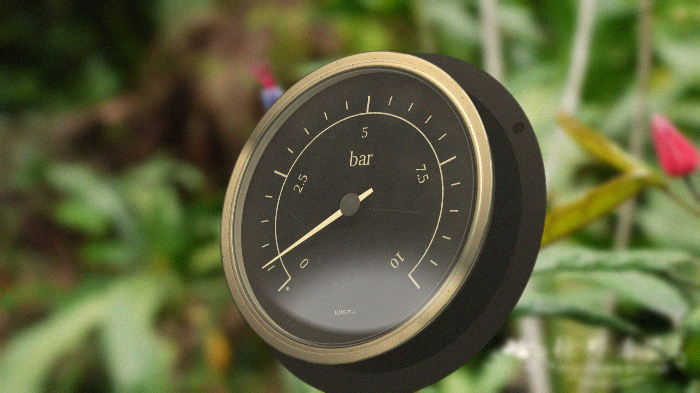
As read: 0.5 bar
